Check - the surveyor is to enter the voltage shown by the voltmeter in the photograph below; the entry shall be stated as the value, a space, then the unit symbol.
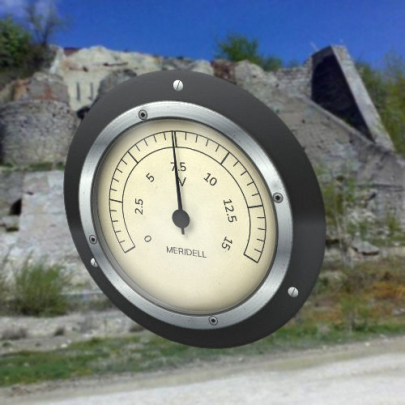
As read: 7.5 V
